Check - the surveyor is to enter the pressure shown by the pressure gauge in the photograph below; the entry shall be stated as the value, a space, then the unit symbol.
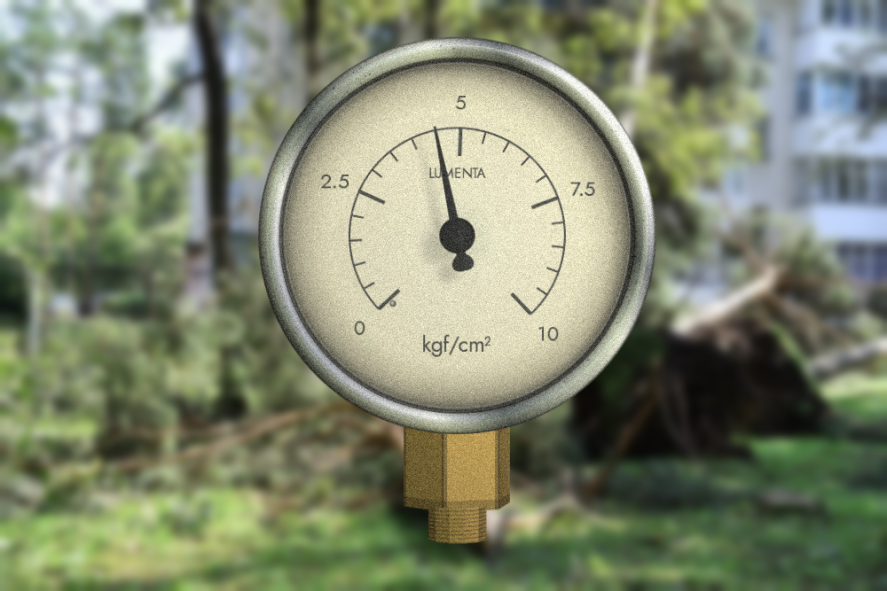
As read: 4.5 kg/cm²
